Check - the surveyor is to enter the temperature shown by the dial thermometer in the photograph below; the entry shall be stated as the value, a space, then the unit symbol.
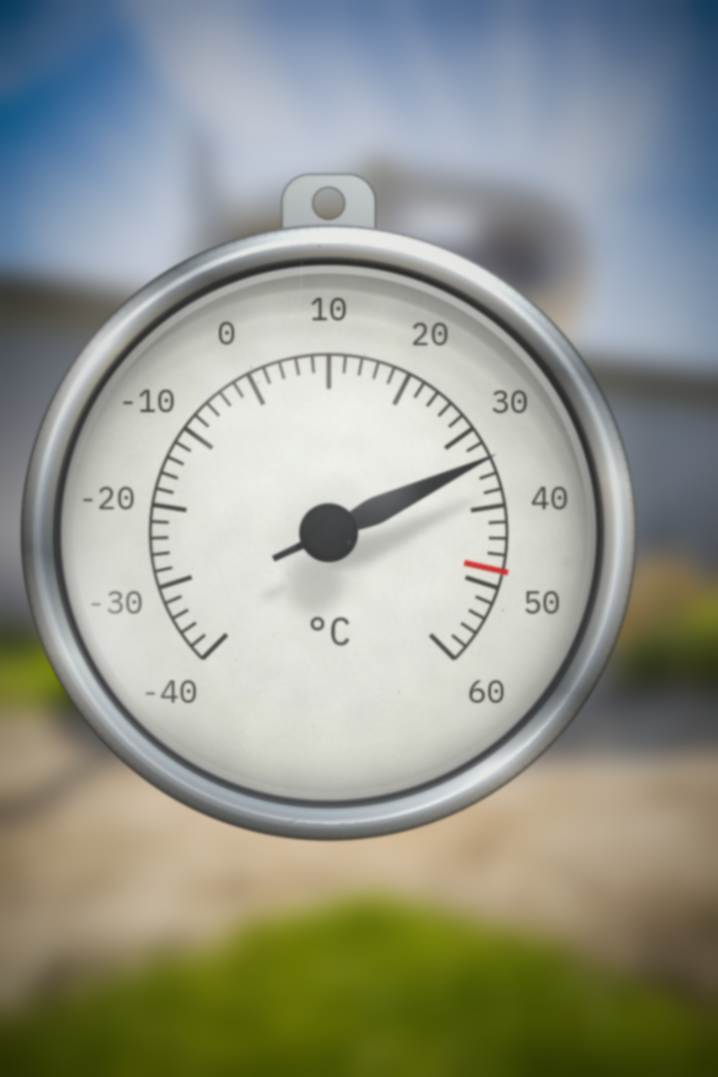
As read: 34 °C
